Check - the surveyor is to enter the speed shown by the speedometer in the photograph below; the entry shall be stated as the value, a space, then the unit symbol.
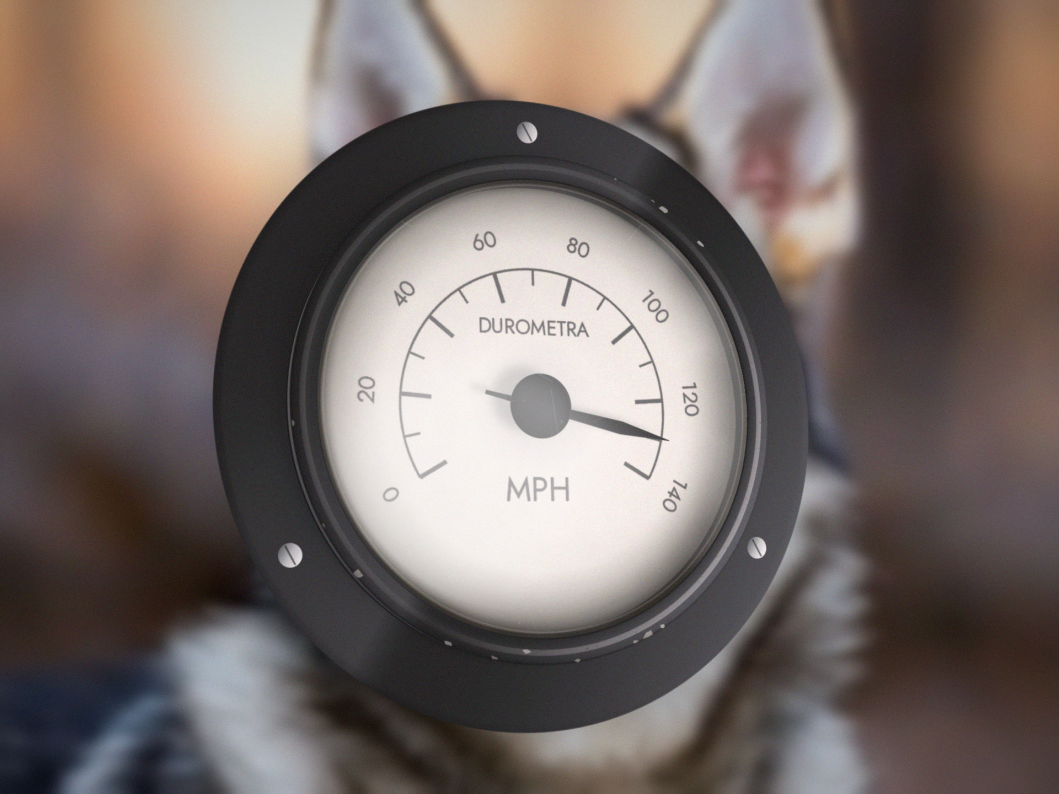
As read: 130 mph
